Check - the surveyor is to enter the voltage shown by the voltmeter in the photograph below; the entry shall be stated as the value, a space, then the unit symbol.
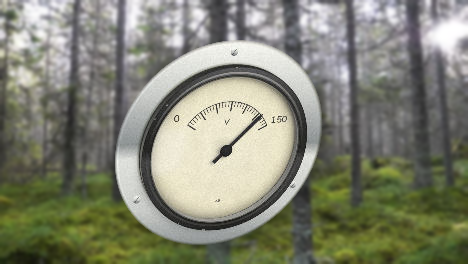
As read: 125 V
